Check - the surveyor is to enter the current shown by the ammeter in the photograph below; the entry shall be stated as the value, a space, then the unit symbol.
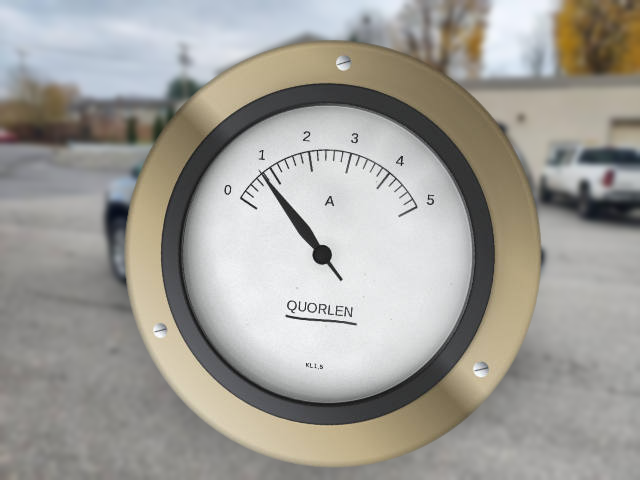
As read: 0.8 A
